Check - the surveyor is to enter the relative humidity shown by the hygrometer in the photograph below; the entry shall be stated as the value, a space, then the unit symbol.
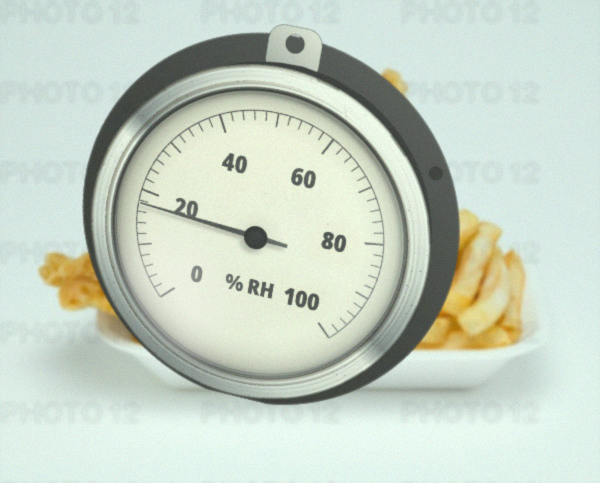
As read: 18 %
